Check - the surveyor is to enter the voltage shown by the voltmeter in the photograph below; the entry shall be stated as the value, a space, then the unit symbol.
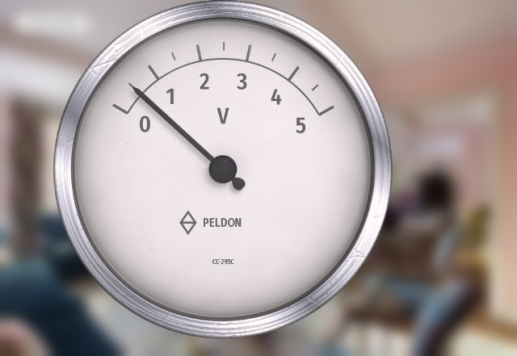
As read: 0.5 V
